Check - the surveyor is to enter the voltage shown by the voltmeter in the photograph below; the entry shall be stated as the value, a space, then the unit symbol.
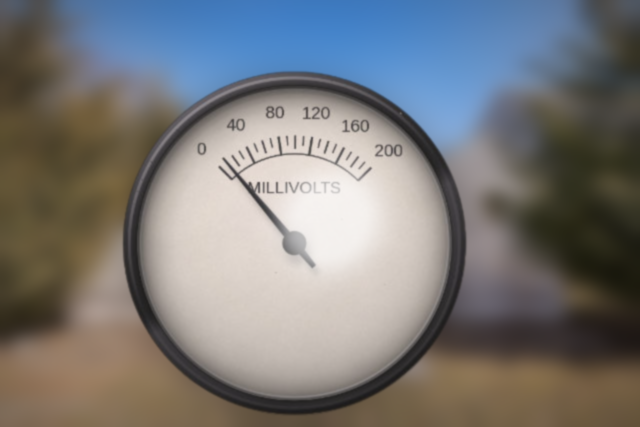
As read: 10 mV
